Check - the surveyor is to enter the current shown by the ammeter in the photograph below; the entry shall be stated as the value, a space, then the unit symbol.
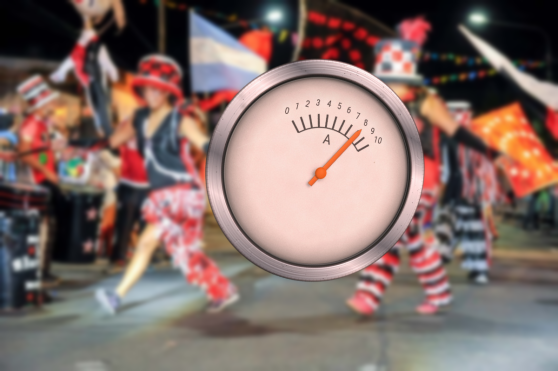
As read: 8 A
